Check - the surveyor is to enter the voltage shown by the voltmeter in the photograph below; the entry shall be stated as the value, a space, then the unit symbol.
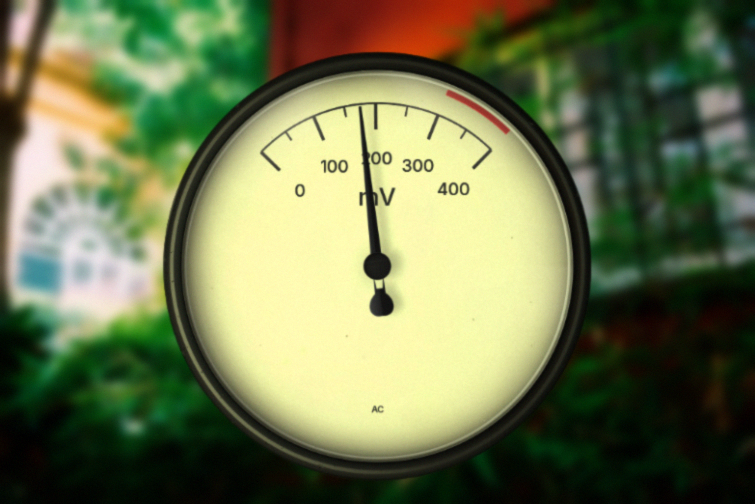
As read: 175 mV
